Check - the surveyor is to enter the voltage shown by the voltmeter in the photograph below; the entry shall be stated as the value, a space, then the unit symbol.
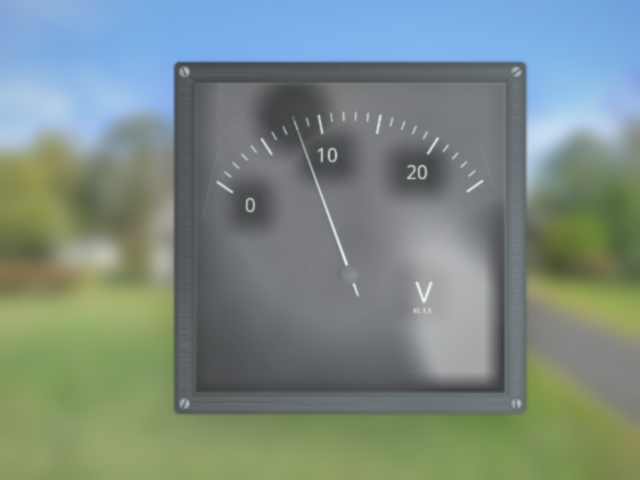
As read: 8 V
